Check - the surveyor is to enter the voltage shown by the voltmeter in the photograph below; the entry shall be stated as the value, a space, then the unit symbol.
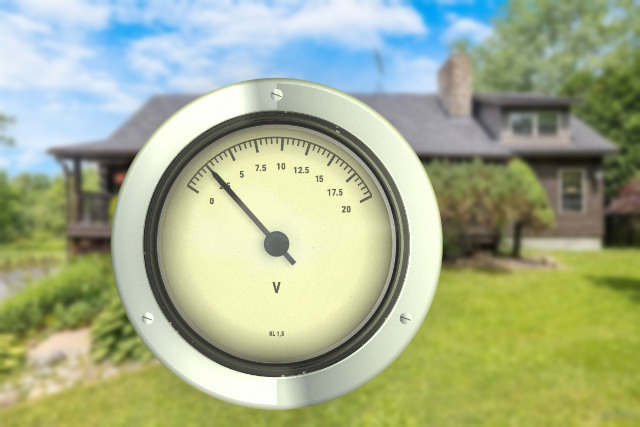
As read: 2.5 V
